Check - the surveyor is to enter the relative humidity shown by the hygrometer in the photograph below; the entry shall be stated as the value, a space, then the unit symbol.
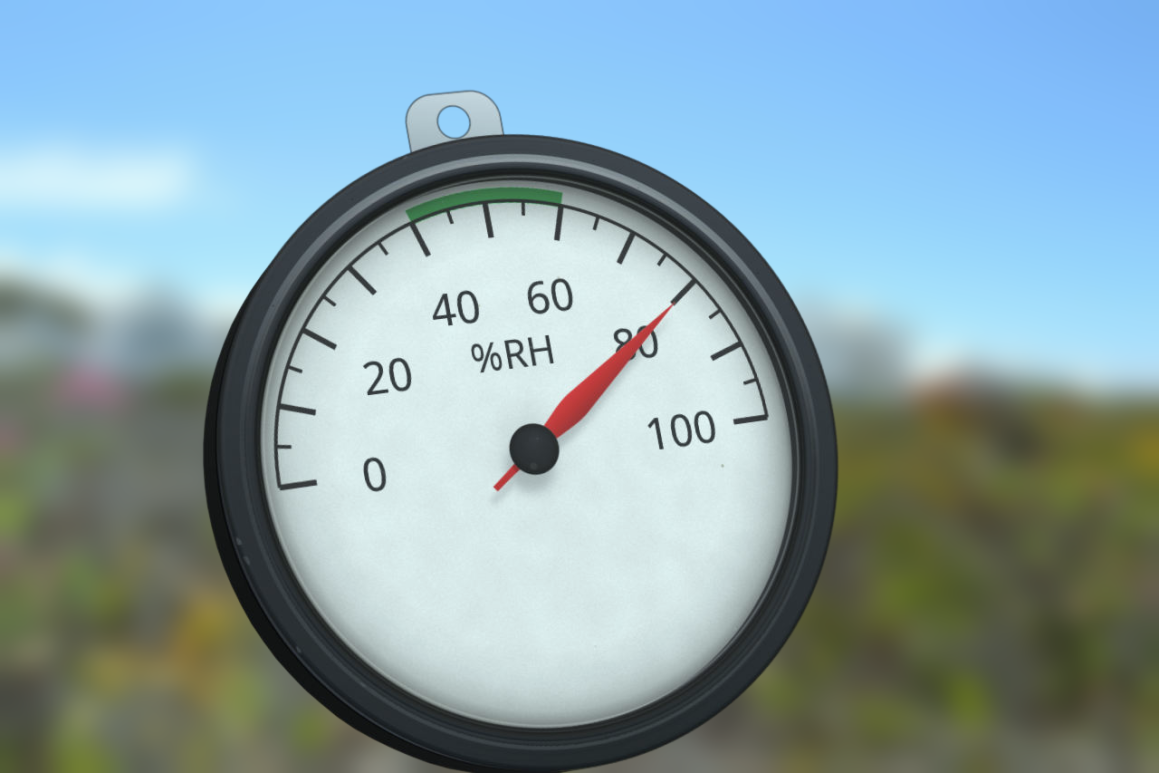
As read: 80 %
